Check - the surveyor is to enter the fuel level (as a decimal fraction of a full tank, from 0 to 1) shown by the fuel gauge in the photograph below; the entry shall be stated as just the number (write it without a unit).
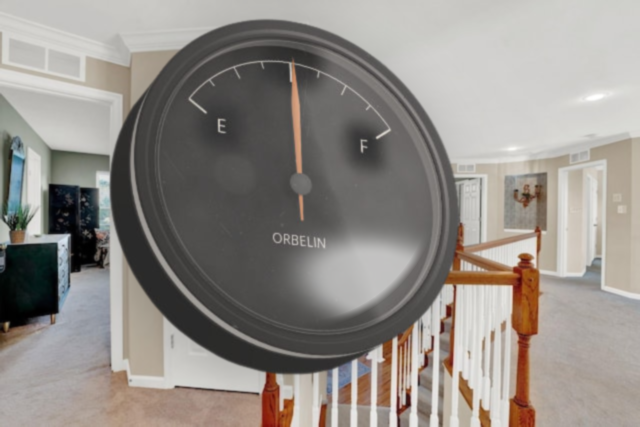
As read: 0.5
